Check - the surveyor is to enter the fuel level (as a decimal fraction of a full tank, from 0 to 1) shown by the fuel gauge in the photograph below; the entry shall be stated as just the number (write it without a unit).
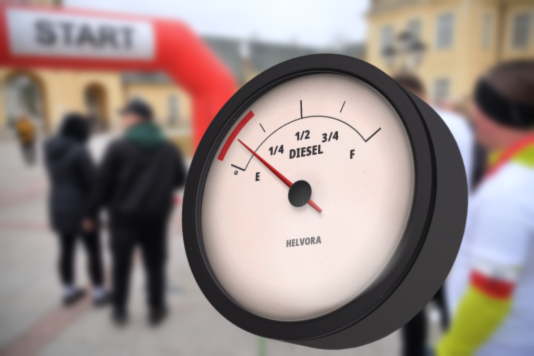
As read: 0.125
